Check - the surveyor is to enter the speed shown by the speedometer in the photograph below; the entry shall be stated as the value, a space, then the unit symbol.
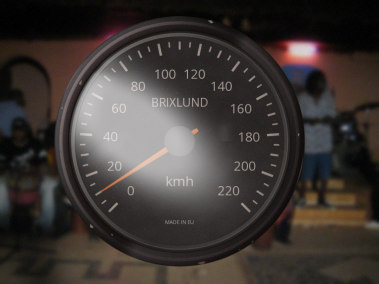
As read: 10 km/h
